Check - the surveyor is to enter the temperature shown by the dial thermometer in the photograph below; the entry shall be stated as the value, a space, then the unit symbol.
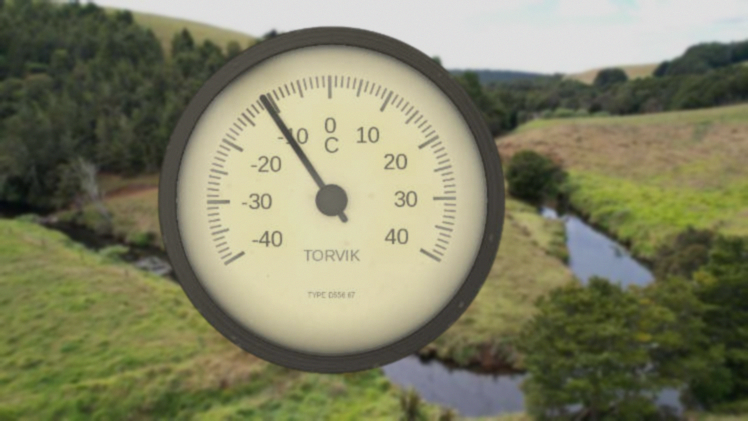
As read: -11 °C
